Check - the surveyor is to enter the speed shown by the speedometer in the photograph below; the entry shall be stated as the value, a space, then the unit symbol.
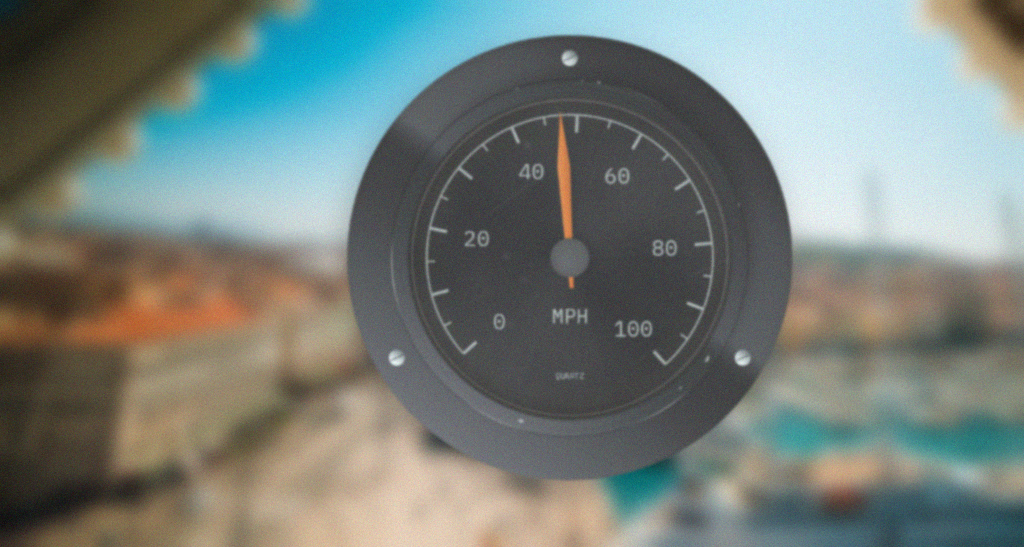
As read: 47.5 mph
